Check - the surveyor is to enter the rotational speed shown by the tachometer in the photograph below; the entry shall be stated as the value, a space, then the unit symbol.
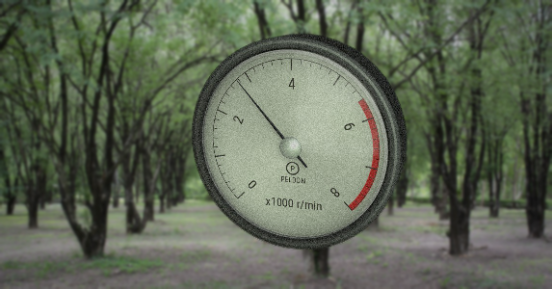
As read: 2800 rpm
